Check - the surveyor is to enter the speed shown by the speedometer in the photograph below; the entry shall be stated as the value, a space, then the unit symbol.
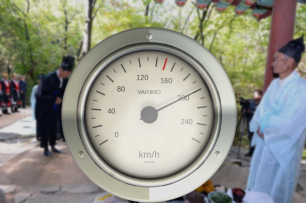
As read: 200 km/h
